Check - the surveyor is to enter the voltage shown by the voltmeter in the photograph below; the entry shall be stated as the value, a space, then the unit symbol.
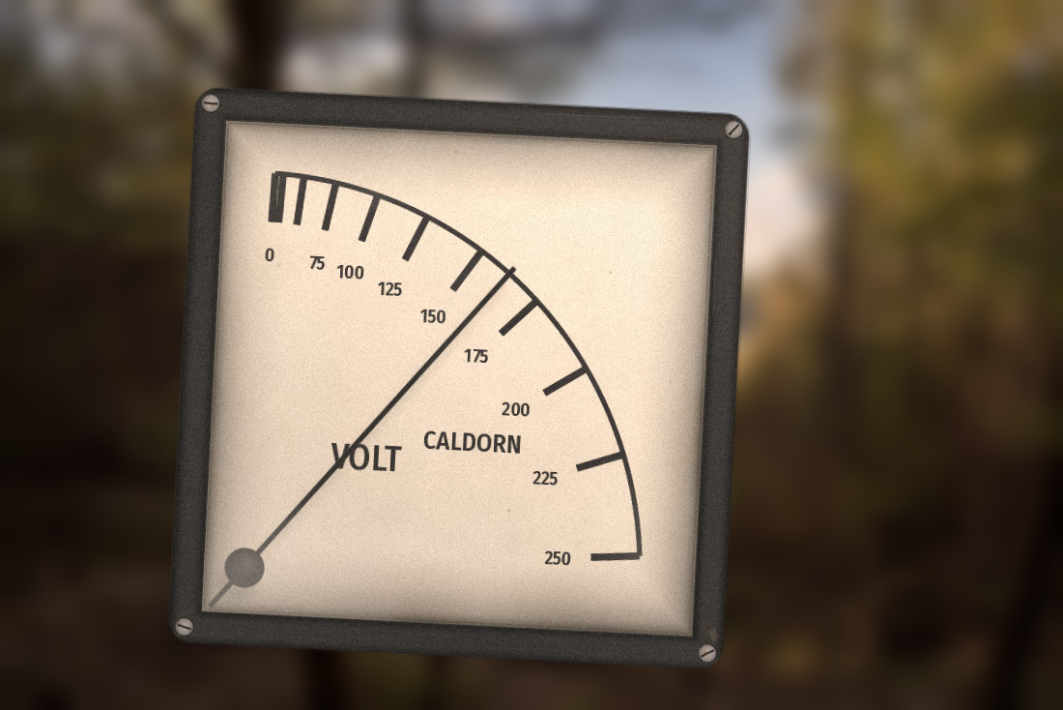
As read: 162.5 V
